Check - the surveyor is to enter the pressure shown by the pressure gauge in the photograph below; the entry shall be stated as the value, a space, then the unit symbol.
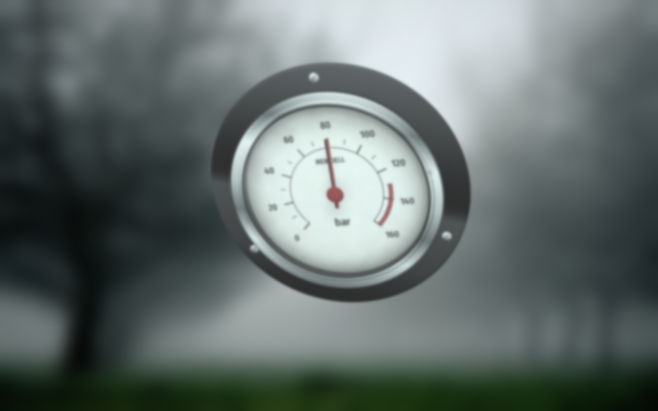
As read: 80 bar
